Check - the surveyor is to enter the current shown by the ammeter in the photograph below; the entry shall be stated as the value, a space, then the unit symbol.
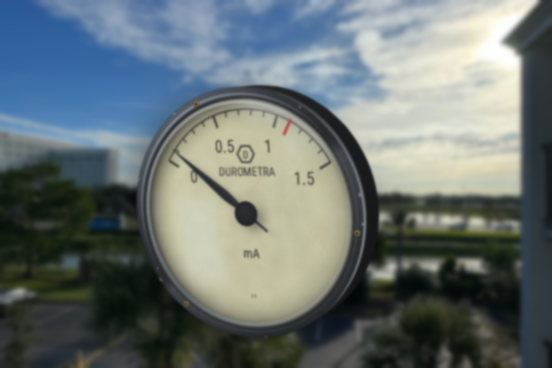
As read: 0.1 mA
